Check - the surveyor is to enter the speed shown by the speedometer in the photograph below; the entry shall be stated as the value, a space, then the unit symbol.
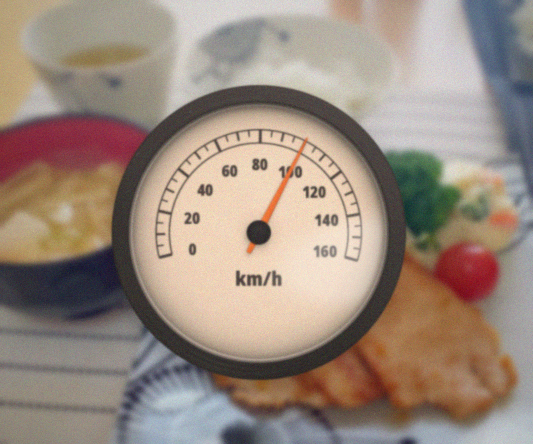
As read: 100 km/h
